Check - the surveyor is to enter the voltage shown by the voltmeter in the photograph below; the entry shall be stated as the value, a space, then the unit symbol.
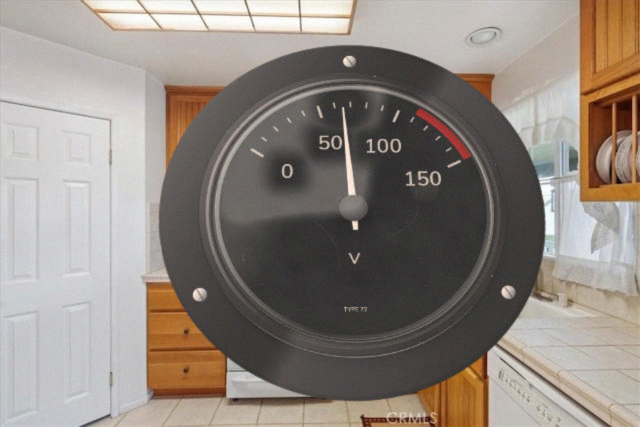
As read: 65 V
